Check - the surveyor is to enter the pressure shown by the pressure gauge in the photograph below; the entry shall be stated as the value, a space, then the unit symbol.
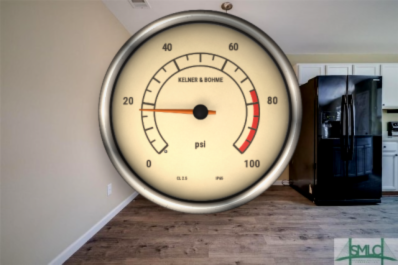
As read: 17.5 psi
